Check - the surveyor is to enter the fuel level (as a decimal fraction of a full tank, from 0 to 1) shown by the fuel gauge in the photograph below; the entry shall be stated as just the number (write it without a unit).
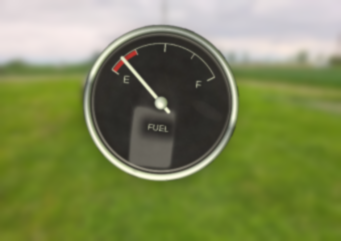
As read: 0.125
